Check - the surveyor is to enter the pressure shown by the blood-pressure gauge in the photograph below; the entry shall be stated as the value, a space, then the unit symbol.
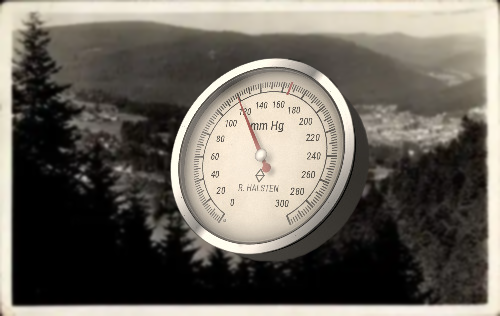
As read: 120 mmHg
